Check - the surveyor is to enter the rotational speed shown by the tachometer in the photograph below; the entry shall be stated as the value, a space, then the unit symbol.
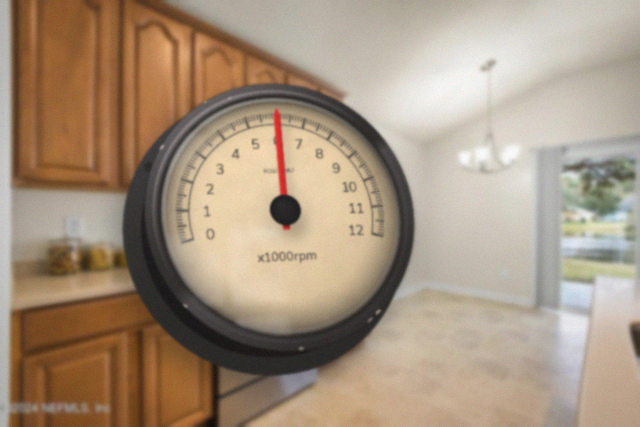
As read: 6000 rpm
